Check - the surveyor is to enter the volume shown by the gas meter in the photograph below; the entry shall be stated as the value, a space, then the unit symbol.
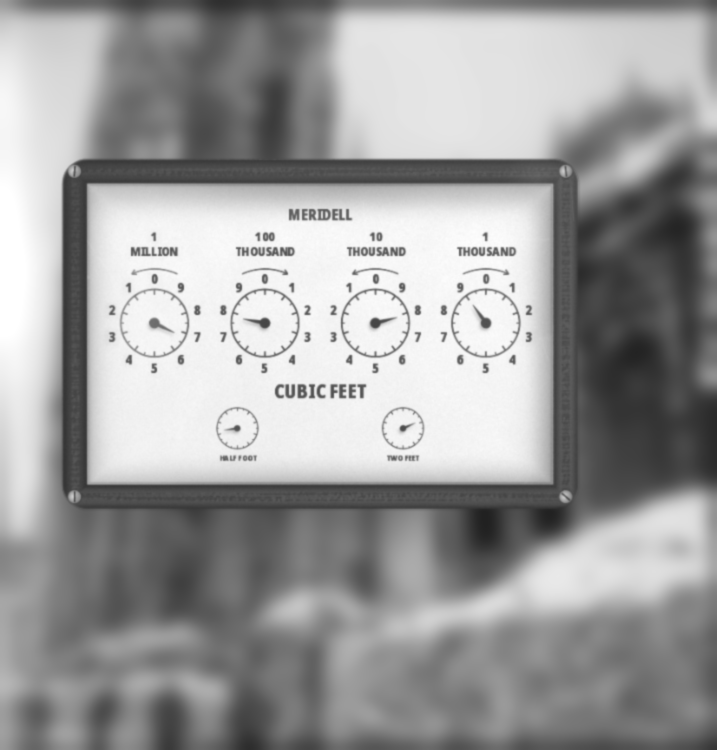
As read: 677900 ft³
